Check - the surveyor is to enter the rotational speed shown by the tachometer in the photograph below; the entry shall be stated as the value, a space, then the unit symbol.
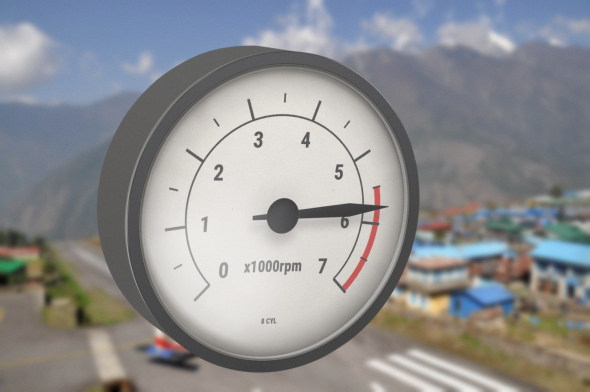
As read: 5750 rpm
